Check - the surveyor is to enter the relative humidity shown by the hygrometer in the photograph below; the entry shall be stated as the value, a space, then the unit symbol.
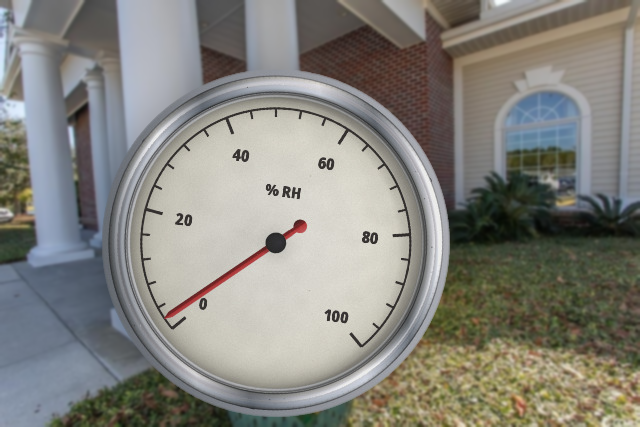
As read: 2 %
